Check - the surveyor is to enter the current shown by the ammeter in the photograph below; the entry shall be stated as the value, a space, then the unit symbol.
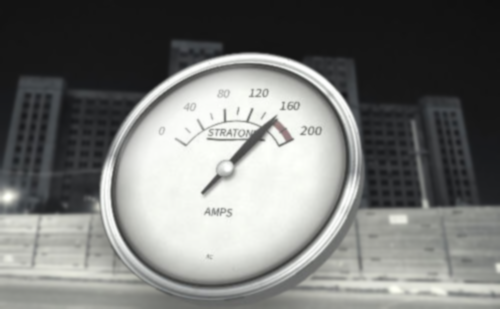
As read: 160 A
